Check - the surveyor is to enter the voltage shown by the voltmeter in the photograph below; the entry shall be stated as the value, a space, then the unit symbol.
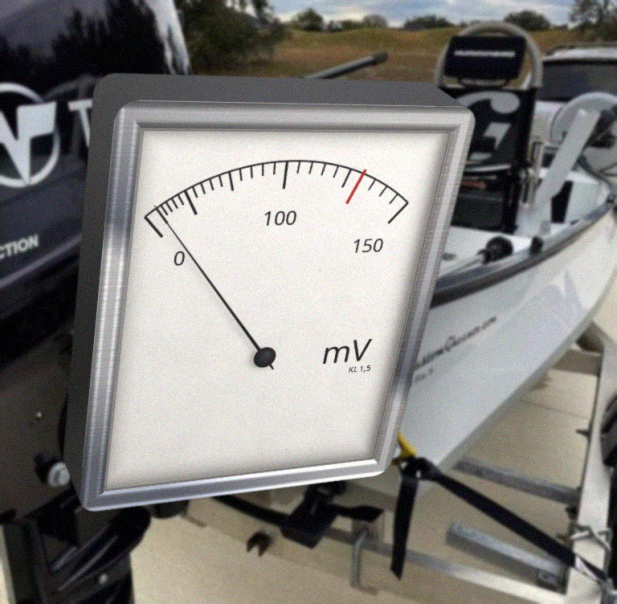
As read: 25 mV
